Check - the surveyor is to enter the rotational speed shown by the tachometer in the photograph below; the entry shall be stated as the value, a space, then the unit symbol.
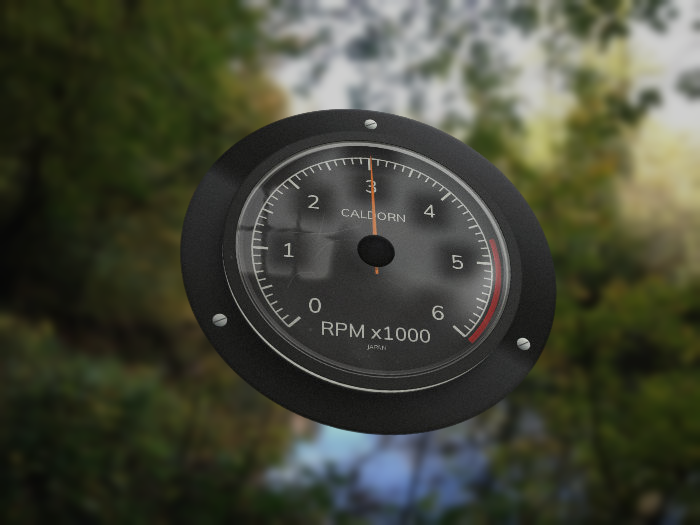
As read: 3000 rpm
